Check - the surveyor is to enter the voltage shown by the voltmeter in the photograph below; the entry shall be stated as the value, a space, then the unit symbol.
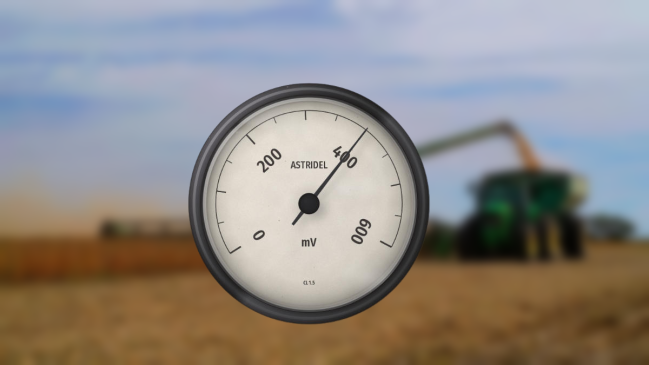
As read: 400 mV
